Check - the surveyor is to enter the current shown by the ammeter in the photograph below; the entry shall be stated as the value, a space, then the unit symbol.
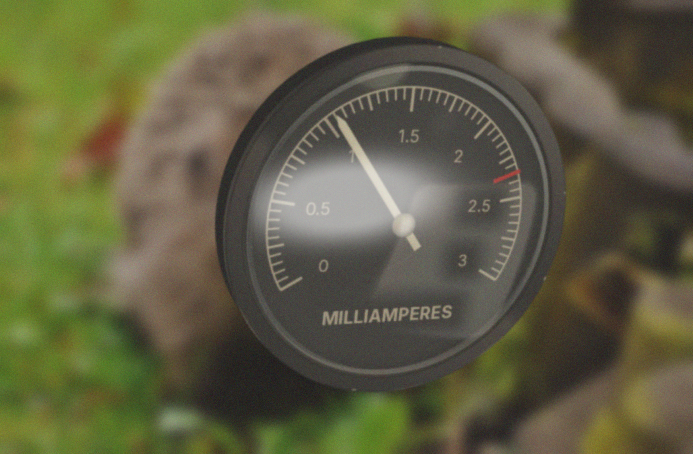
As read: 1.05 mA
